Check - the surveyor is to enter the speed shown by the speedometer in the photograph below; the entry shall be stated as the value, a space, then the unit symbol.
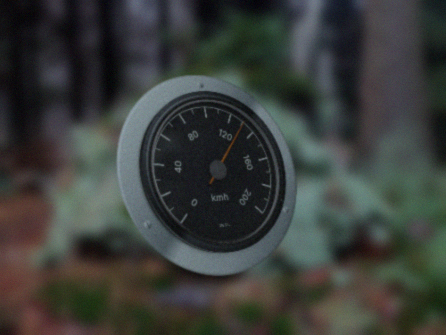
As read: 130 km/h
